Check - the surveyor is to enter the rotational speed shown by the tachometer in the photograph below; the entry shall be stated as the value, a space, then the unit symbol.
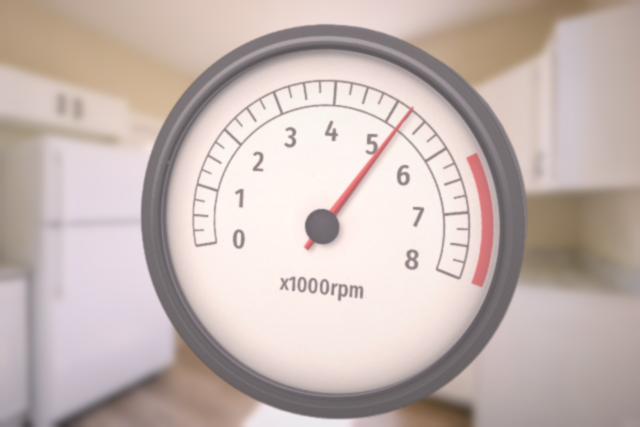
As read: 5250 rpm
